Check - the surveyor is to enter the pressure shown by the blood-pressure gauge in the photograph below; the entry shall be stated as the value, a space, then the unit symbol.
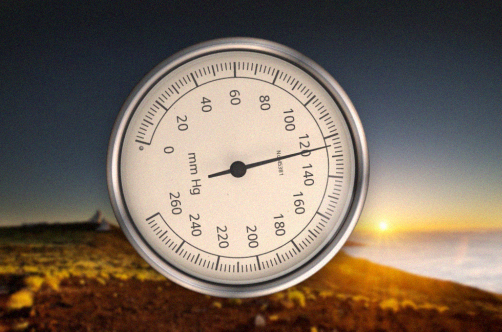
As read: 124 mmHg
